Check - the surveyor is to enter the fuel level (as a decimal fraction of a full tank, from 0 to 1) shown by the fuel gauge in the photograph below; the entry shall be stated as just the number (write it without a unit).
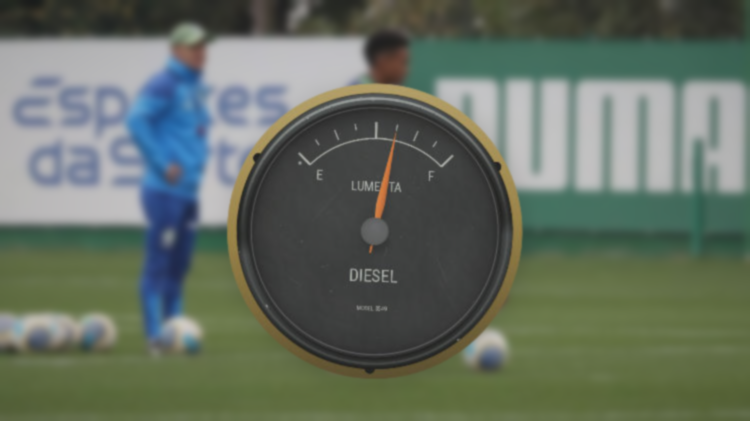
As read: 0.625
